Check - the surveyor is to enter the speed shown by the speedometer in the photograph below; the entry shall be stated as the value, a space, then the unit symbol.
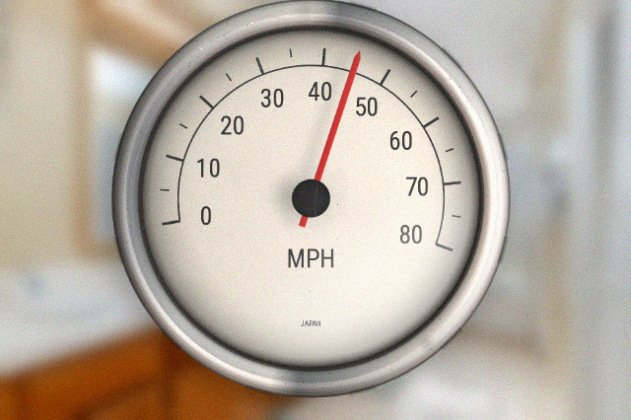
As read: 45 mph
